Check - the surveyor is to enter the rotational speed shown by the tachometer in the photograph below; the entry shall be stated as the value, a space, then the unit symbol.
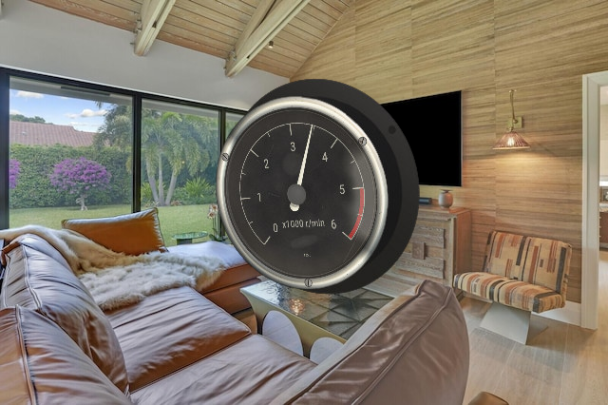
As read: 3500 rpm
